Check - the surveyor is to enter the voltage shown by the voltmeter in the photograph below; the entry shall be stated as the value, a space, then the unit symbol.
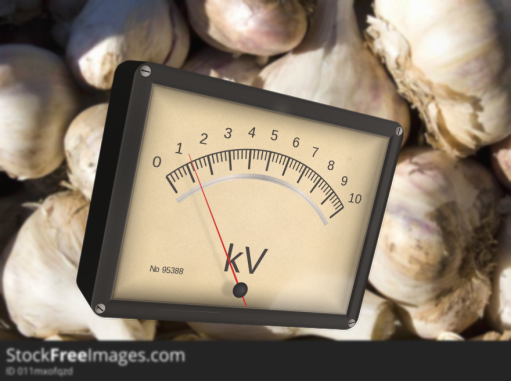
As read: 1.2 kV
